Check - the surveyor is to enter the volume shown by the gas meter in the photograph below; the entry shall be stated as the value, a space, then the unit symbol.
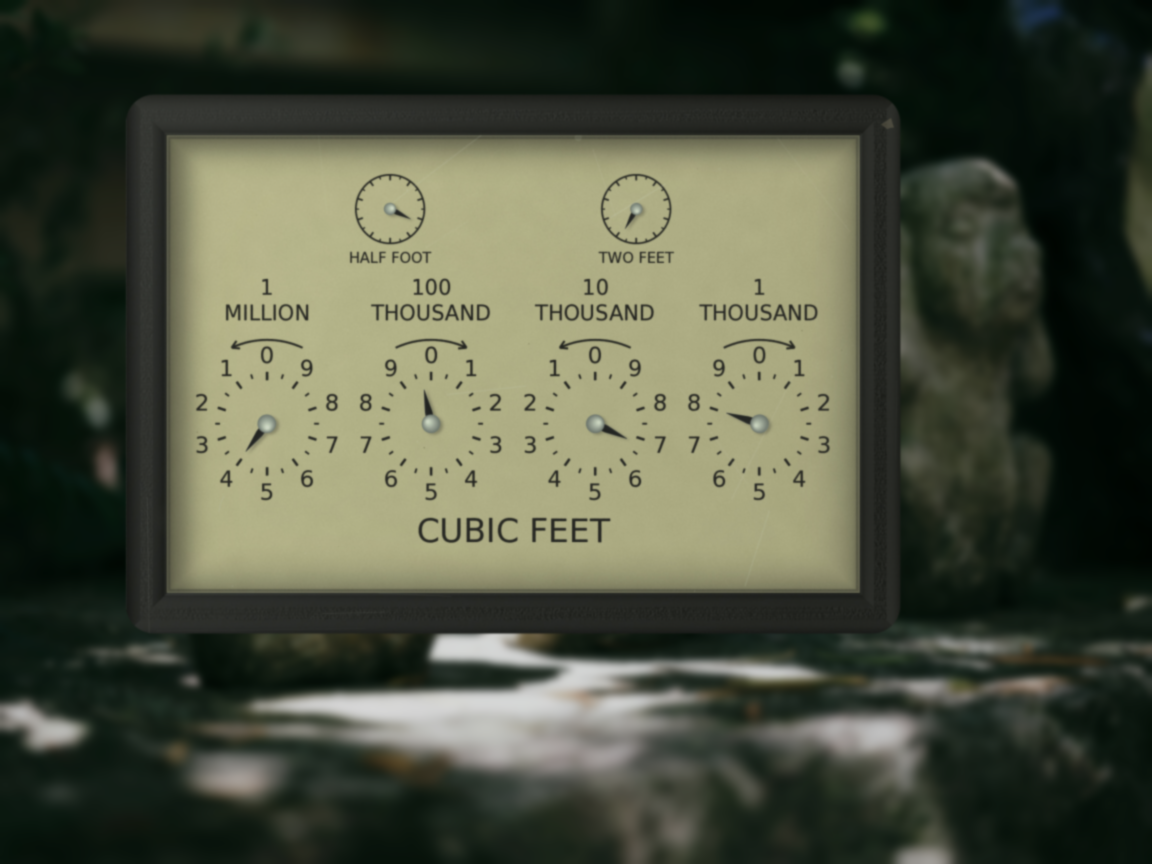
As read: 396800 ft³
